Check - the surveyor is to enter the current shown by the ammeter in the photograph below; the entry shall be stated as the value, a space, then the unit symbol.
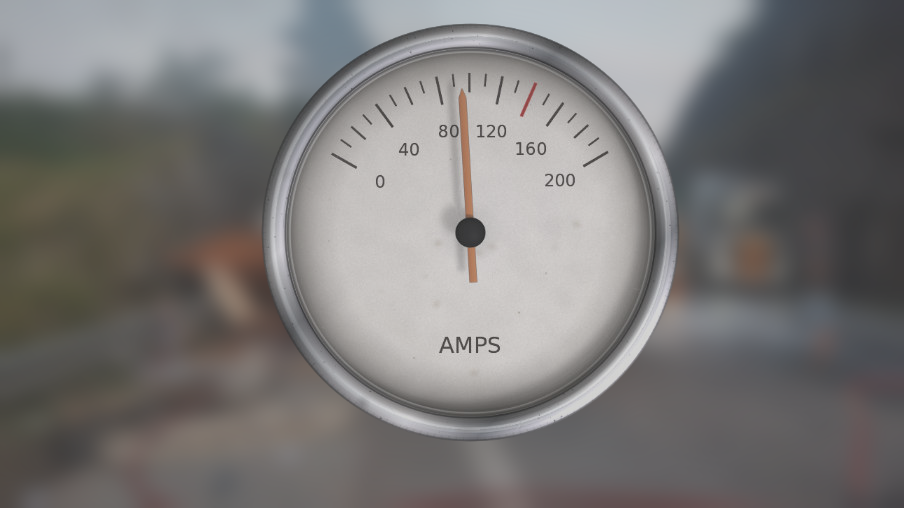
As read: 95 A
